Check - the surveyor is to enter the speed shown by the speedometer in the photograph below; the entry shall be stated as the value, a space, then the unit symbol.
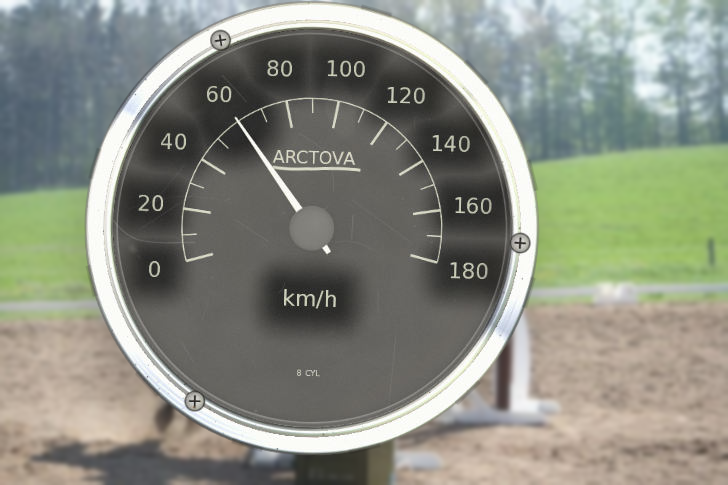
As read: 60 km/h
